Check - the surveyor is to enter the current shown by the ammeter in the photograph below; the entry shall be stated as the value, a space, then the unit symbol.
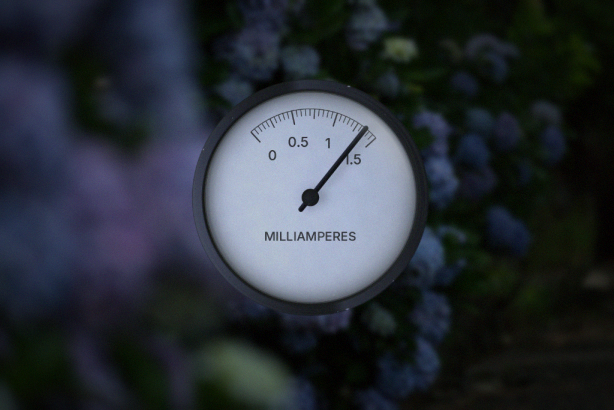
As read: 1.35 mA
